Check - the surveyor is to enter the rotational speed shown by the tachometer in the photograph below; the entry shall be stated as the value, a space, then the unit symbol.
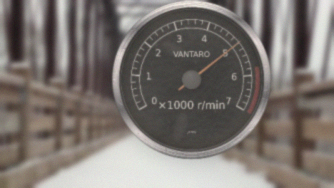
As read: 5000 rpm
